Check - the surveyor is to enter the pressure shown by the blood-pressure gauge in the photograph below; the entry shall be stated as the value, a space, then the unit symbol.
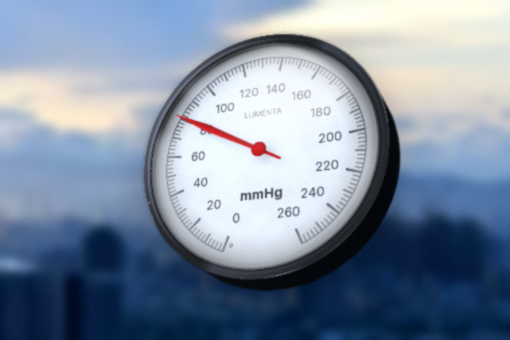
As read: 80 mmHg
